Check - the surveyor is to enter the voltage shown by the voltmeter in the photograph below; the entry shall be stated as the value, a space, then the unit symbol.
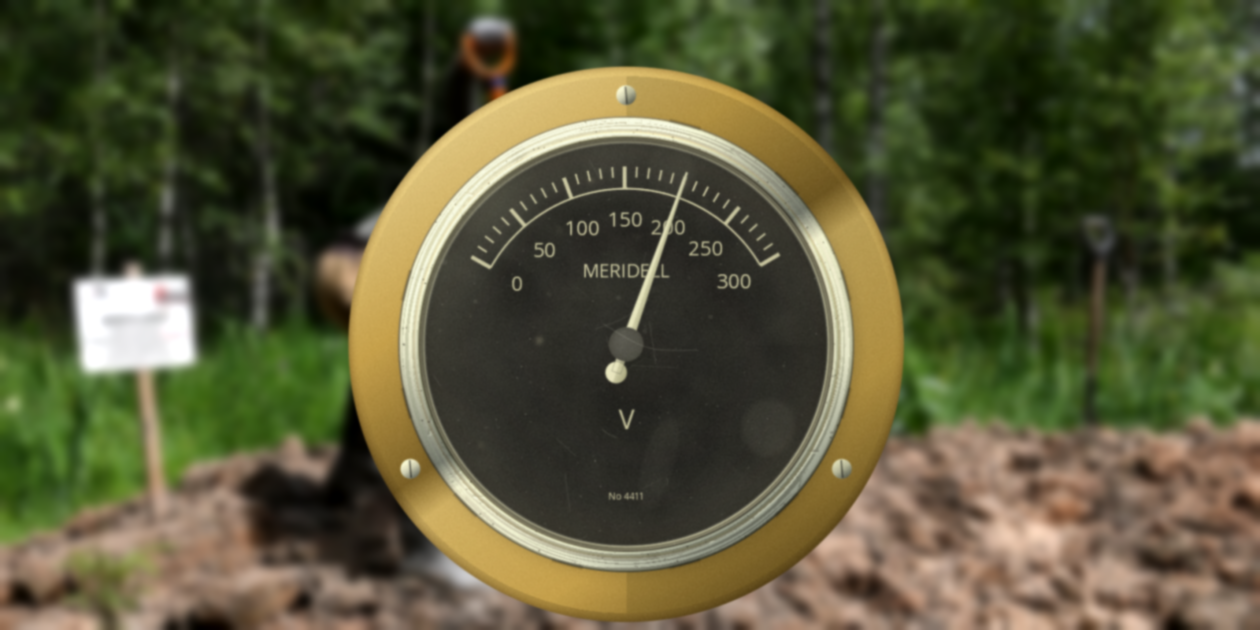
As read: 200 V
